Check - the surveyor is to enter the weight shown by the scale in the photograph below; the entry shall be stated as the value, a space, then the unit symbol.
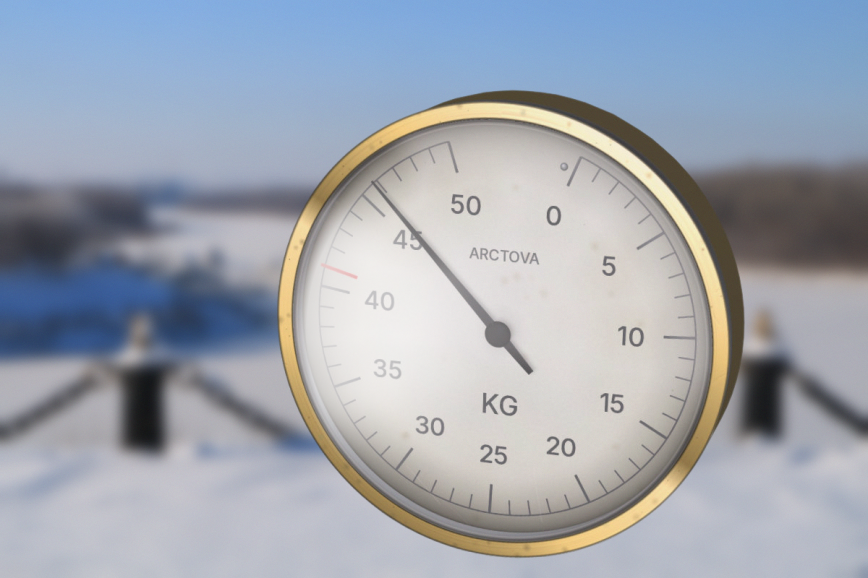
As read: 46 kg
